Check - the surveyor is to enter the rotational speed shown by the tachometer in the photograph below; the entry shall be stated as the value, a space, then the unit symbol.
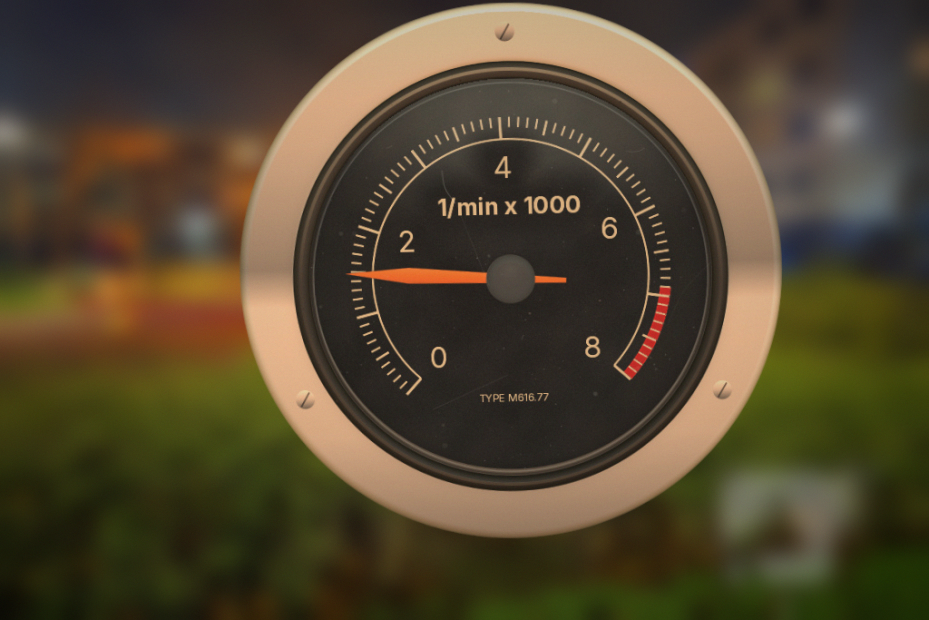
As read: 1500 rpm
